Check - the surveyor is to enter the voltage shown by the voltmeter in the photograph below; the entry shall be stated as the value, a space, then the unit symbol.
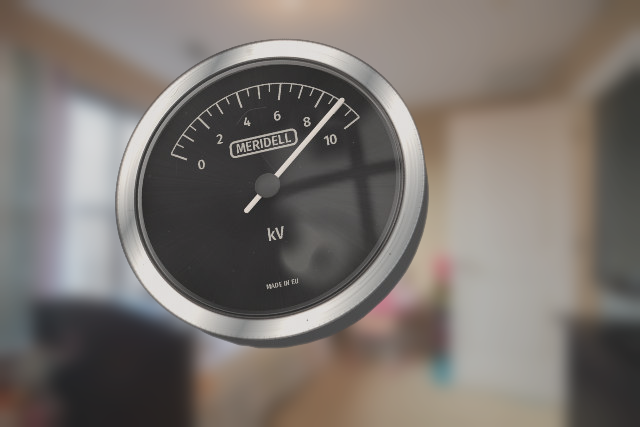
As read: 9 kV
